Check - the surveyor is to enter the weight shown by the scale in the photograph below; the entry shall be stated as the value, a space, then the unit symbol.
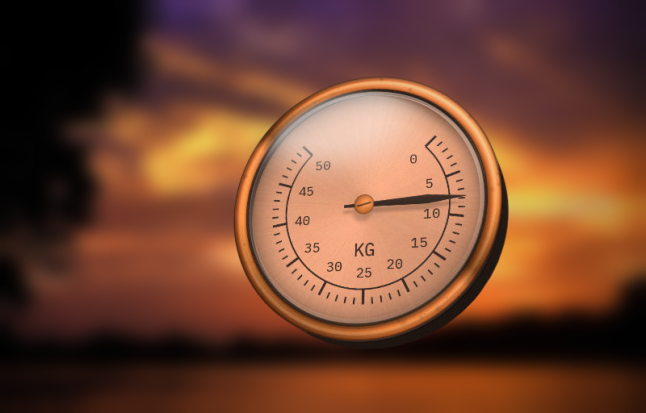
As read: 8 kg
